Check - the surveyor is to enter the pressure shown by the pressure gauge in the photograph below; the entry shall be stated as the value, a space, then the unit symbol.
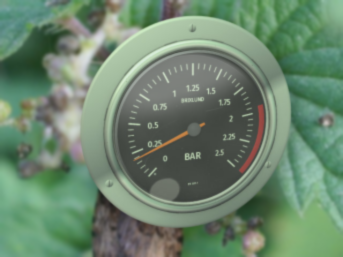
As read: 0.2 bar
